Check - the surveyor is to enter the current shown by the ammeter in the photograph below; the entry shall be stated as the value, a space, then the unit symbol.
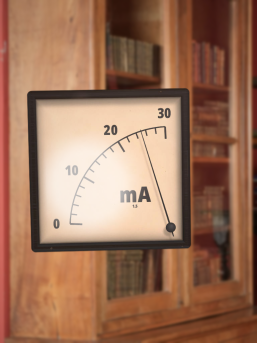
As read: 25 mA
